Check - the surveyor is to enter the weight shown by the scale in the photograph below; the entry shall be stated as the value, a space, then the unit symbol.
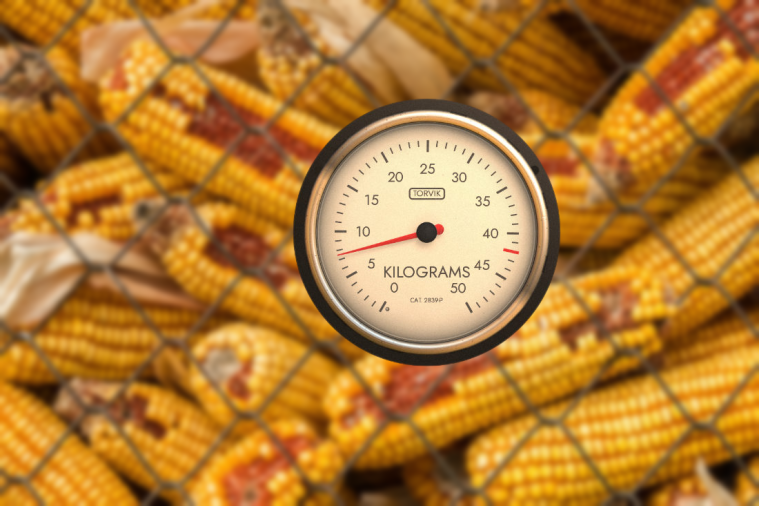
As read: 7.5 kg
